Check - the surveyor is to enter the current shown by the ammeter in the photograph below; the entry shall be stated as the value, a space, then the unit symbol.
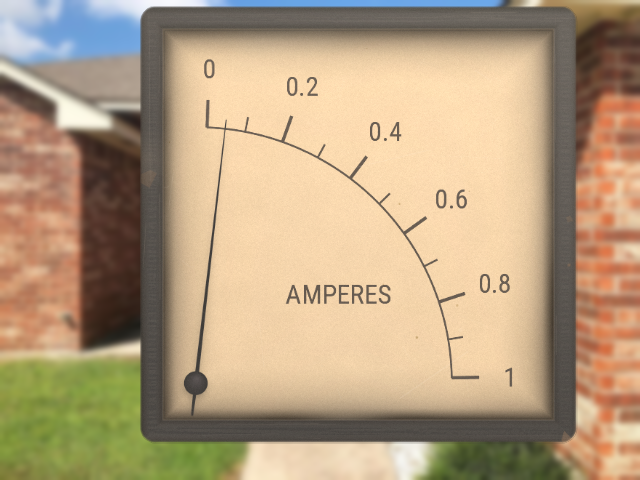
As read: 0.05 A
